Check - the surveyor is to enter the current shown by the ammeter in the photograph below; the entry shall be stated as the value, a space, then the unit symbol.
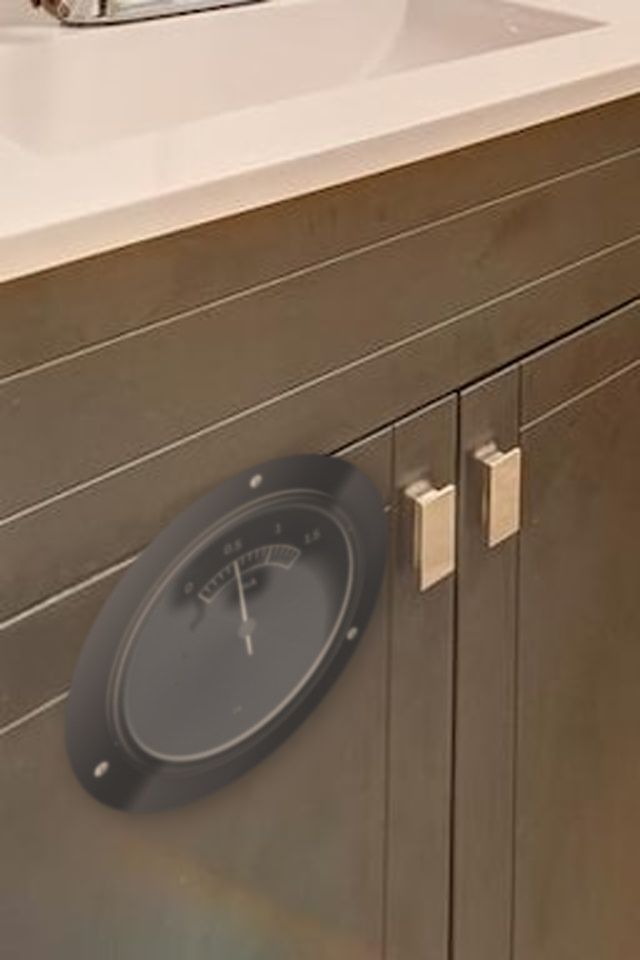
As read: 0.5 mA
